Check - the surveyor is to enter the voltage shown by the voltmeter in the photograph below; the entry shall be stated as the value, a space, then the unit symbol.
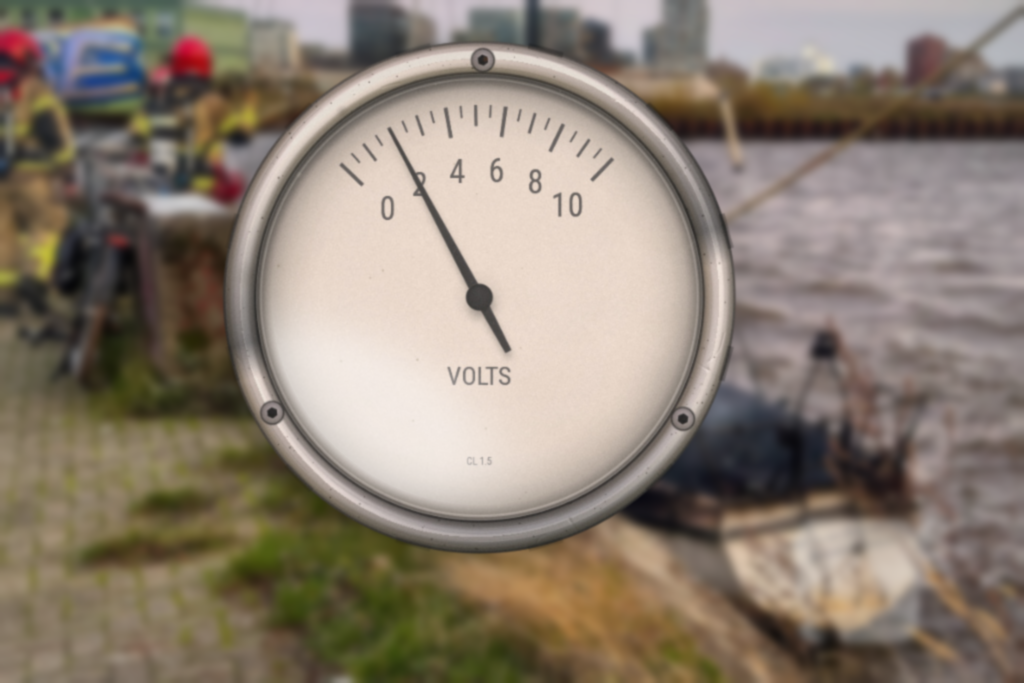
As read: 2 V
